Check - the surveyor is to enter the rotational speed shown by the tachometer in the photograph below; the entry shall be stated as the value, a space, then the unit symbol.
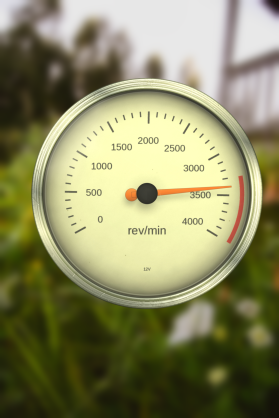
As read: 3400 rpm
